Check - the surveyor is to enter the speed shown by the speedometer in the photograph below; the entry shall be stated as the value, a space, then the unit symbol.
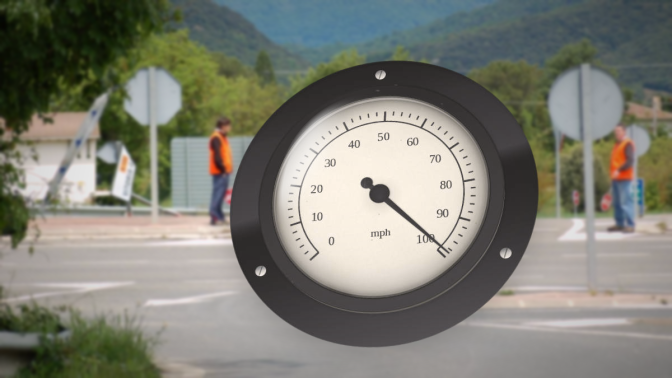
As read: 99 mph
